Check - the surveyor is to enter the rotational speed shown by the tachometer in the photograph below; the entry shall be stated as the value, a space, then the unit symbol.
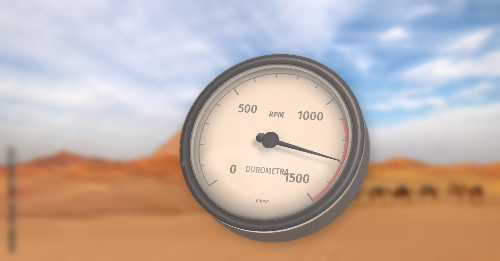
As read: 1300 rpm
